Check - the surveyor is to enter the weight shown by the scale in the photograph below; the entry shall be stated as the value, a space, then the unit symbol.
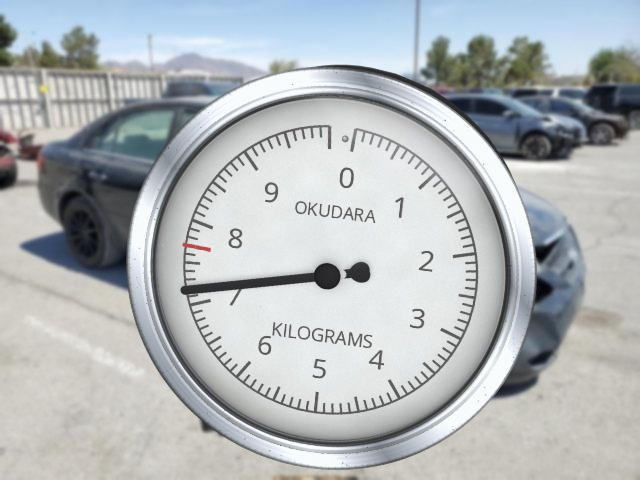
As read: 7.2 kg
